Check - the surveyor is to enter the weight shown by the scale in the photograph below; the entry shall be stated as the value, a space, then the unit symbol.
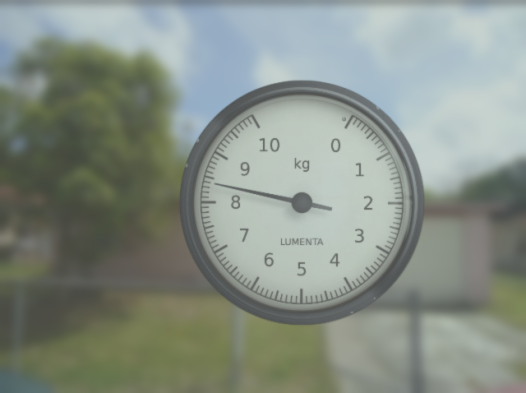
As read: 8.4 kg
